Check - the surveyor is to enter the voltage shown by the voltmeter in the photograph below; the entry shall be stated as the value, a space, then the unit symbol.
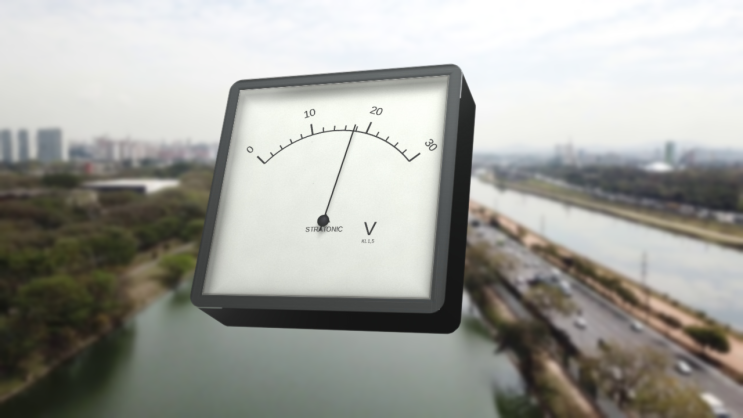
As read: 18 V
